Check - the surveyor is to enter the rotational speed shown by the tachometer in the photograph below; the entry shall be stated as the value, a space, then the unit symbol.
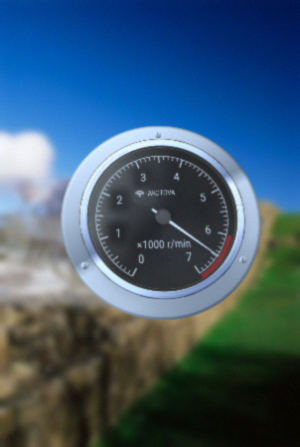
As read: 6500 rpm
